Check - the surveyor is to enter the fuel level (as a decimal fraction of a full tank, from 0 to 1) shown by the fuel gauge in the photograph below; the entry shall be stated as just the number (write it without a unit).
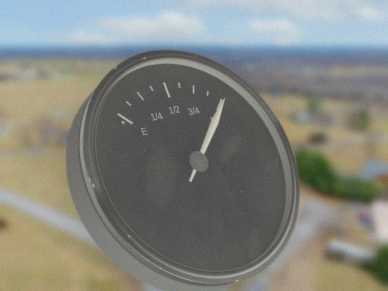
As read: 1
